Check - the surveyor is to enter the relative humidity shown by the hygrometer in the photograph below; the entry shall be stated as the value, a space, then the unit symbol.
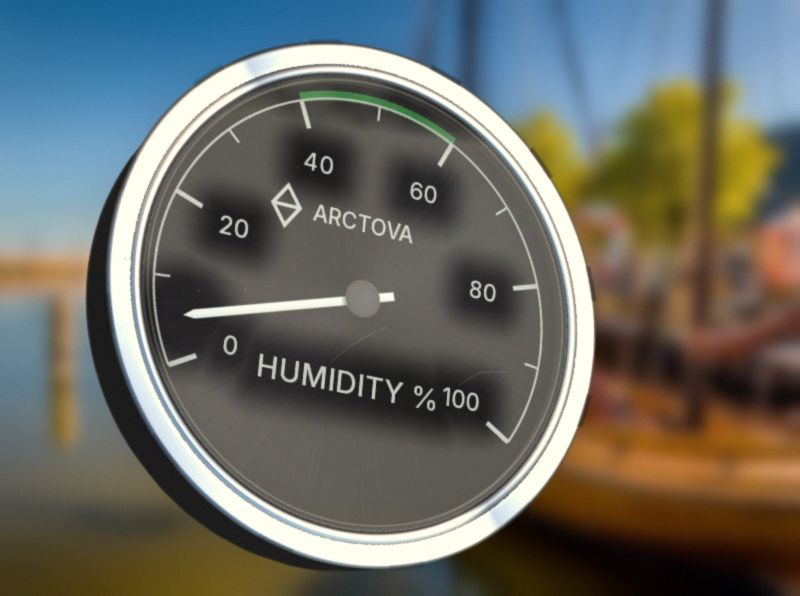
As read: 5 %
